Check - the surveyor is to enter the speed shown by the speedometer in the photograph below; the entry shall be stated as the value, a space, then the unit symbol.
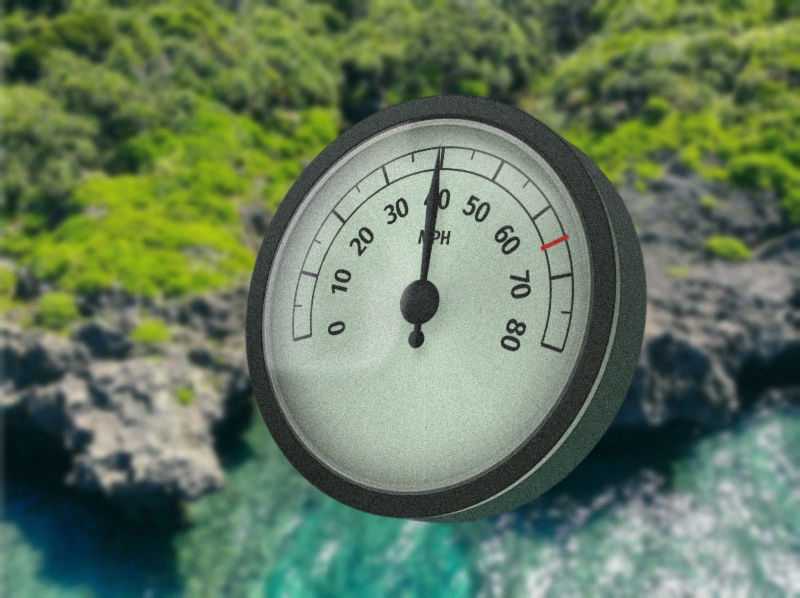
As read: 40 mph
